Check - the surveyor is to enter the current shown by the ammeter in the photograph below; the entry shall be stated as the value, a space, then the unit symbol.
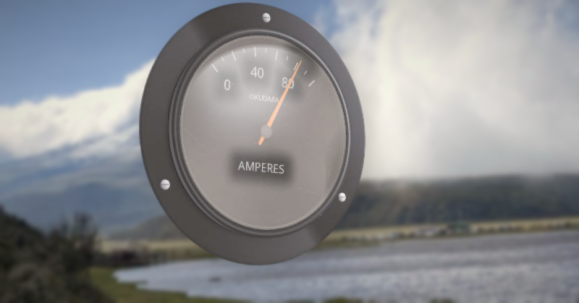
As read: 80 A
